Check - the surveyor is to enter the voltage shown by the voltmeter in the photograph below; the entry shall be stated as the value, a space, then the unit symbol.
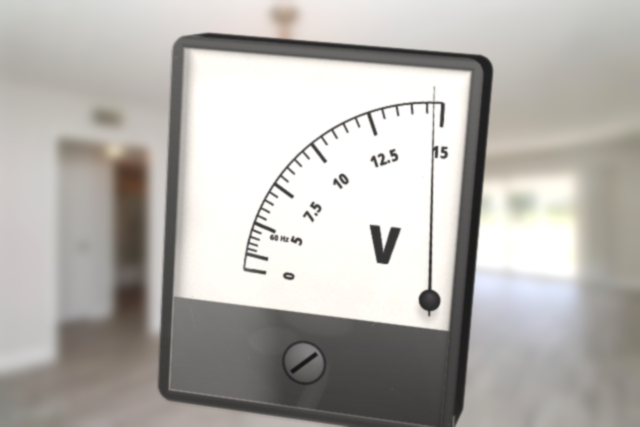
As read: 14.75 V
